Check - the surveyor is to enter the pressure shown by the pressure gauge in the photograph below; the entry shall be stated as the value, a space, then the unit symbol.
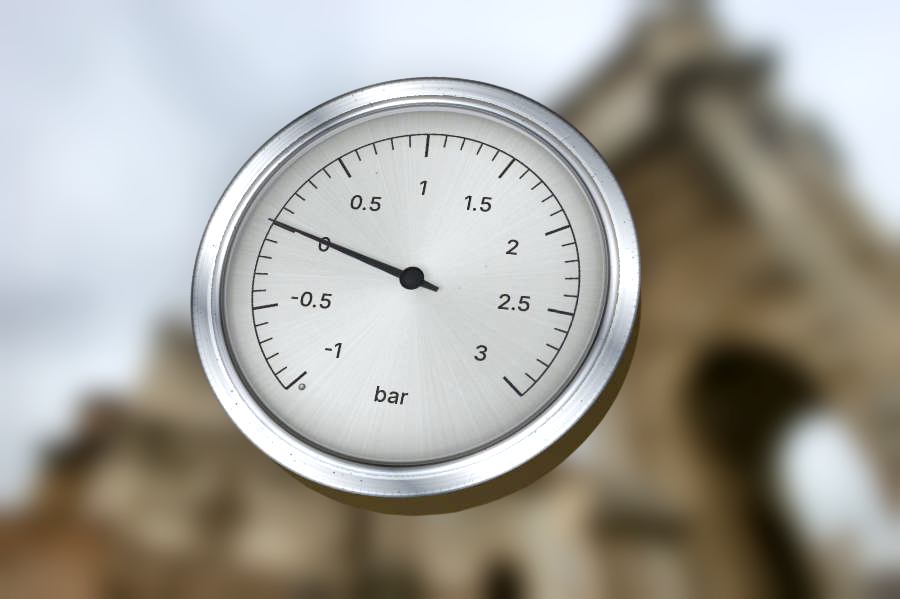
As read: 0 bar
